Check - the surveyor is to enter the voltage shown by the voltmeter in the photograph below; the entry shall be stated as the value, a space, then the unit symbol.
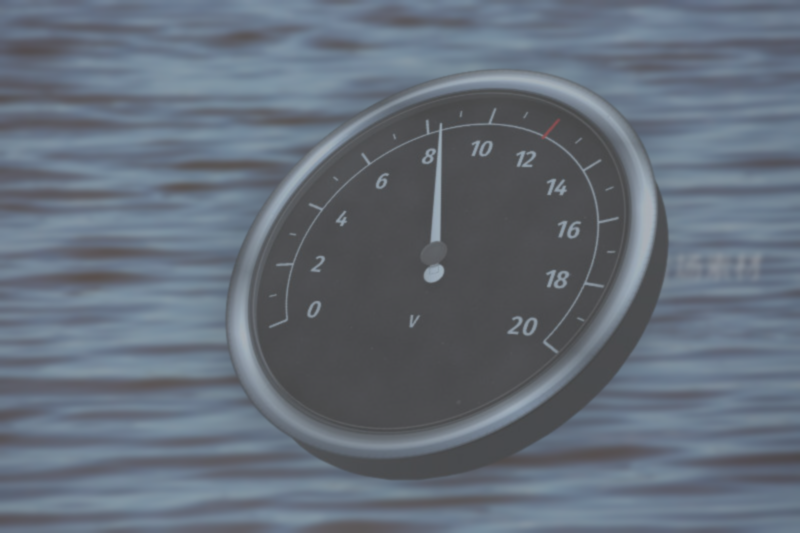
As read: 8.5 V
